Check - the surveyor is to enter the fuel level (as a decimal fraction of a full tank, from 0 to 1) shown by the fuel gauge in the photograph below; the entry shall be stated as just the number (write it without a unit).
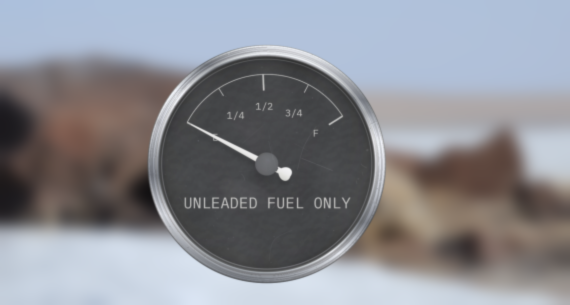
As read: 0
